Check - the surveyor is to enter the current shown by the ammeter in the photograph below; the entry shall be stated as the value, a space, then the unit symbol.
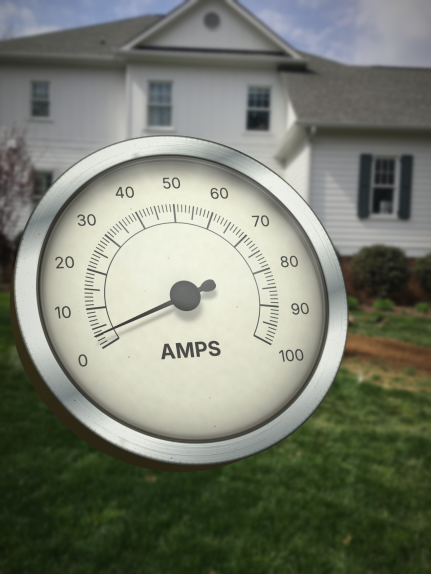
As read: 3 A
